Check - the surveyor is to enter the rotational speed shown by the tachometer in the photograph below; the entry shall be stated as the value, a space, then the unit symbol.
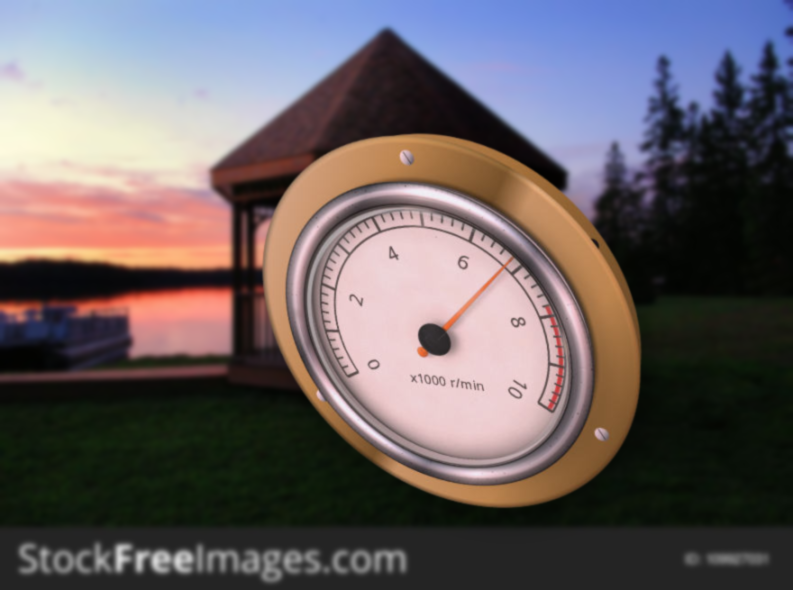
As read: 6800 rpm
